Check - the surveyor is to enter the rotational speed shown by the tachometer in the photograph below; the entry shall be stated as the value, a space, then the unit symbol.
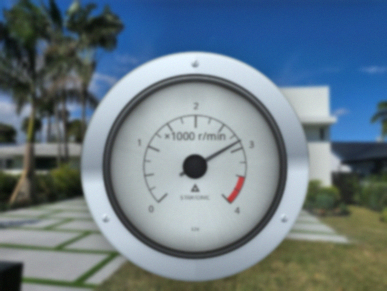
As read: 2875 rpm
